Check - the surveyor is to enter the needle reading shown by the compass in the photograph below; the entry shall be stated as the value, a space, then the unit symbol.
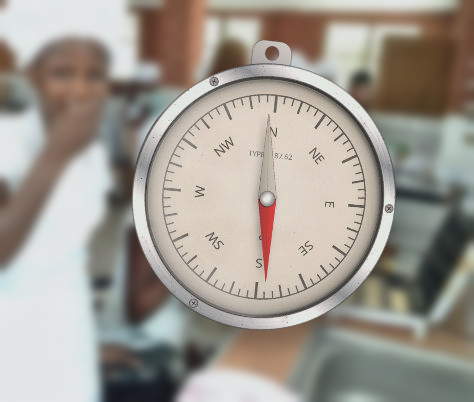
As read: 175 °
